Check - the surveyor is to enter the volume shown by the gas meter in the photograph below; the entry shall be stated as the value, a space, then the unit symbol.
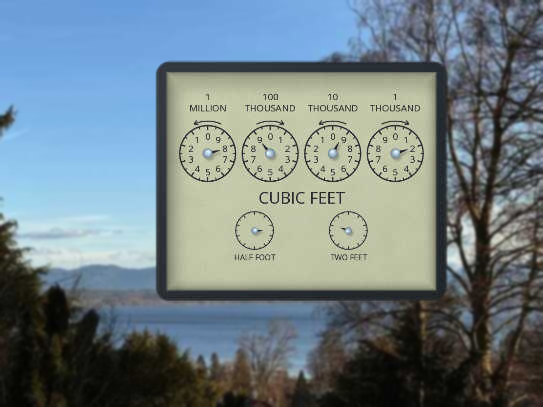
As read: 789200 ft³
